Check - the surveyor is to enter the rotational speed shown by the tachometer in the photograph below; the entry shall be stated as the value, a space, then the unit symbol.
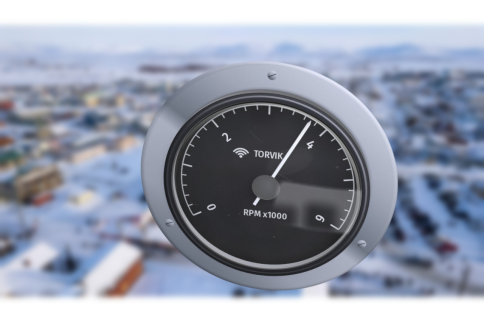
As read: 3700 rpm
